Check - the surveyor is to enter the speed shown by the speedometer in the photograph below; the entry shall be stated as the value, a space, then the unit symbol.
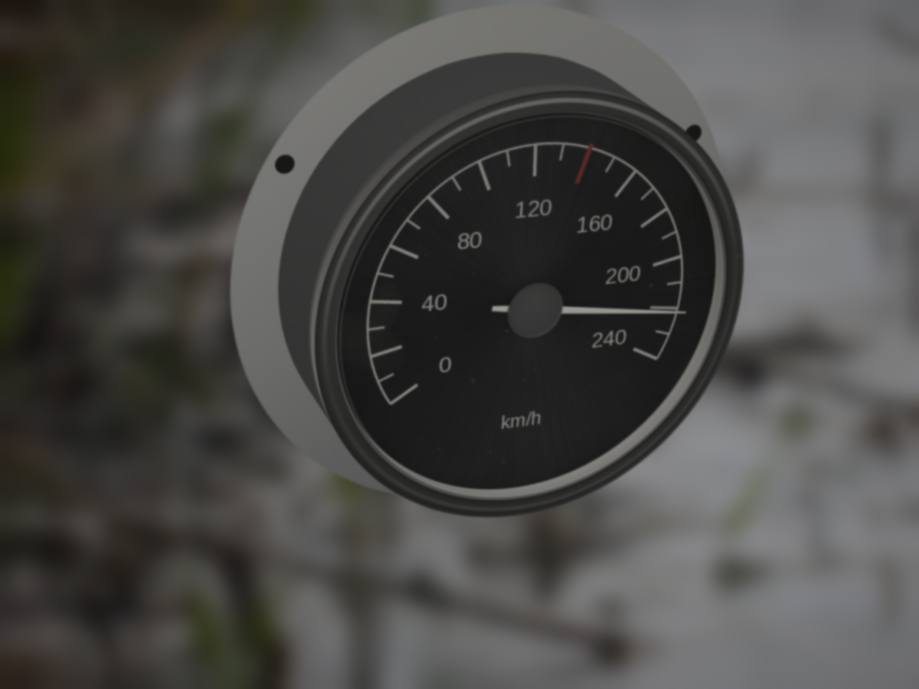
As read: 220 km/h
